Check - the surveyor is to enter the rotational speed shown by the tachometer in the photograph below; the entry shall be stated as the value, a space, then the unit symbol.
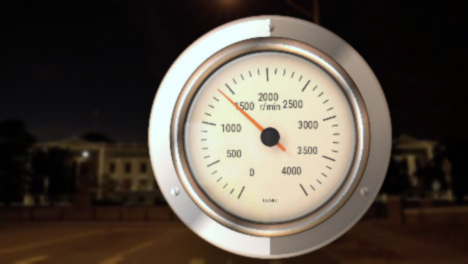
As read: 1400 rpm
